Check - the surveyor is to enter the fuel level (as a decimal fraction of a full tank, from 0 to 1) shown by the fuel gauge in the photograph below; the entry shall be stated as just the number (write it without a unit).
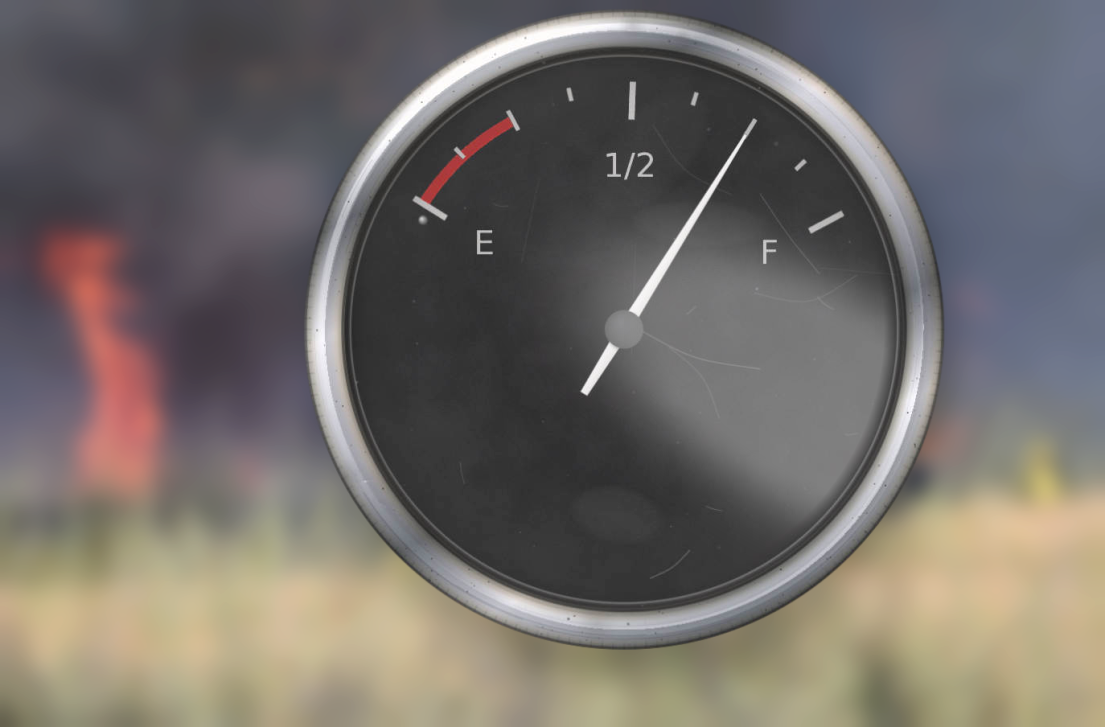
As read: 0.75
